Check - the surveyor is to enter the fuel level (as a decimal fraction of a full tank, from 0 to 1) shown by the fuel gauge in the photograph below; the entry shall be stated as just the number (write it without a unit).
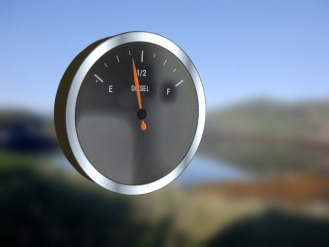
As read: 0.375
